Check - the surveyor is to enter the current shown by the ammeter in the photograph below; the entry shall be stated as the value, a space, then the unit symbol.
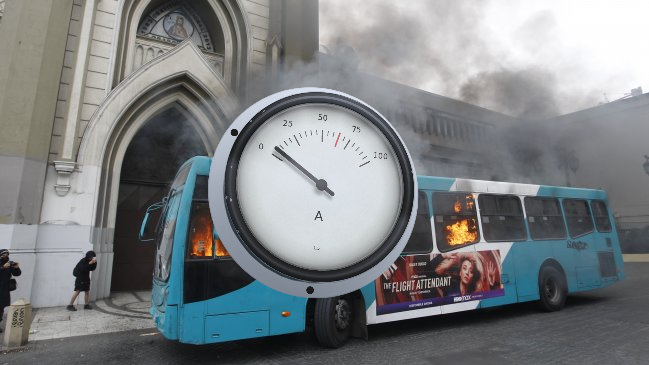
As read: 5 A
